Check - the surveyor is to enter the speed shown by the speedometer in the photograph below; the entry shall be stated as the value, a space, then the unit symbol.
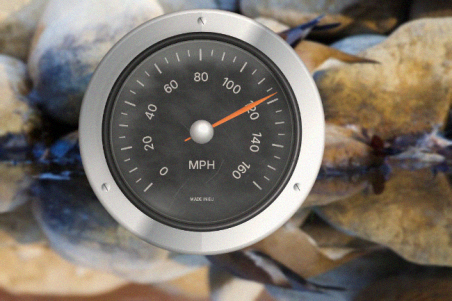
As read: 117.5 mph
